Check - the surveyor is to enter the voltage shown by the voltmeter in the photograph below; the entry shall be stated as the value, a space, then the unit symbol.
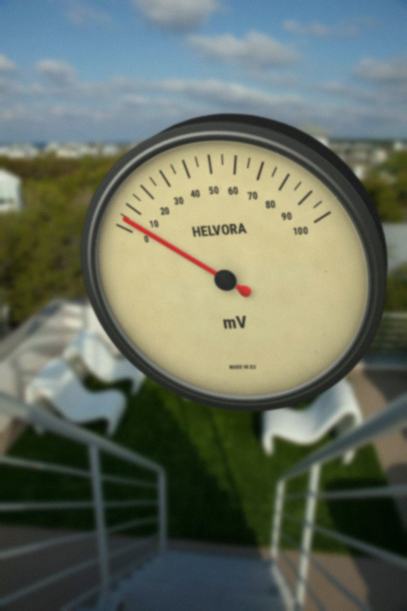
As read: 5 mV
